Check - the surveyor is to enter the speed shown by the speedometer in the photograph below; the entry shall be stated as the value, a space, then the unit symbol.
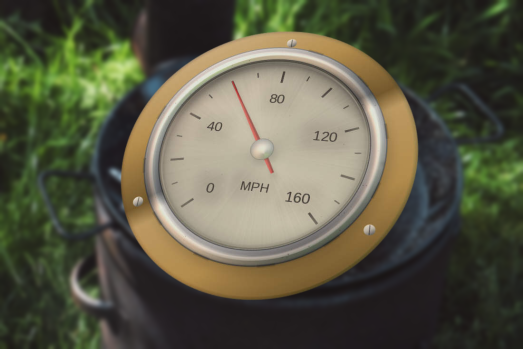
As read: 60 mph
